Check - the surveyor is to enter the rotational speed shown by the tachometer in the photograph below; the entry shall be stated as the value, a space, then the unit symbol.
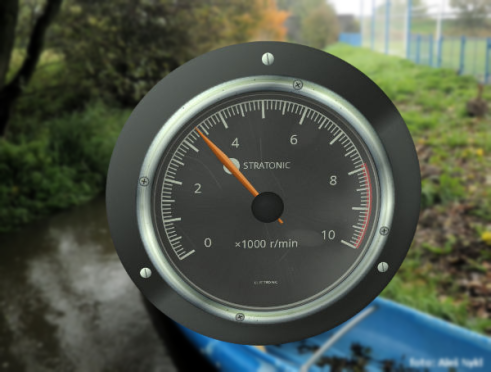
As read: 3400 rpm
